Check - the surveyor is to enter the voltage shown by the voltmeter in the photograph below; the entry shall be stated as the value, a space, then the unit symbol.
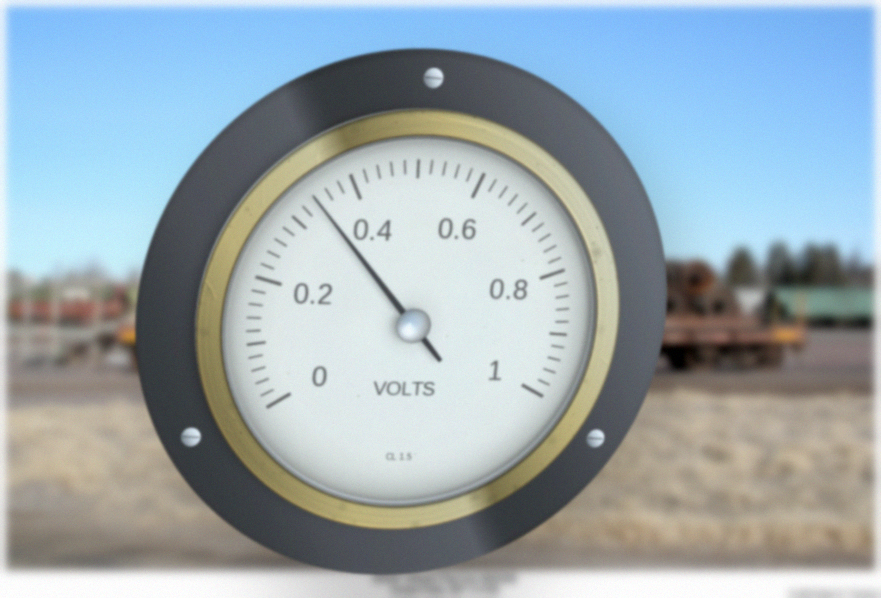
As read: 0.34 V
